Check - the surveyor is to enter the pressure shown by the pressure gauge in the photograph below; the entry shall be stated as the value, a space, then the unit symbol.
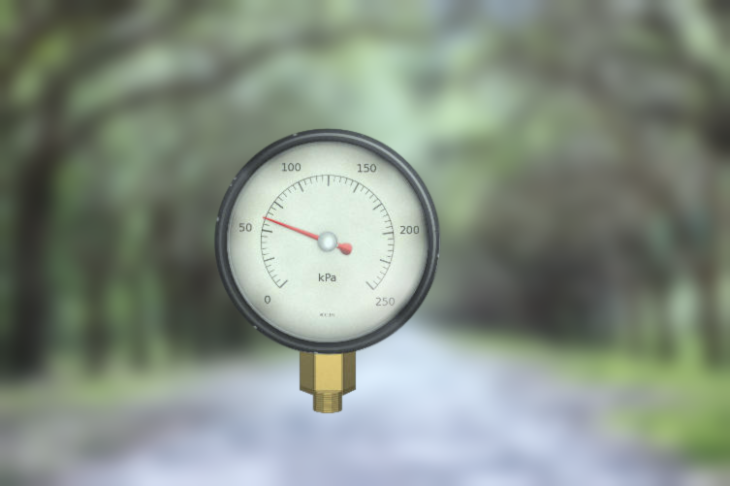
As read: 60 kPa
